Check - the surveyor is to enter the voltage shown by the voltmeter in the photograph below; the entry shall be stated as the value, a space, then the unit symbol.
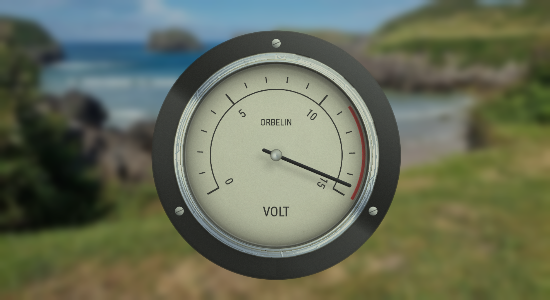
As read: 14.5 V
